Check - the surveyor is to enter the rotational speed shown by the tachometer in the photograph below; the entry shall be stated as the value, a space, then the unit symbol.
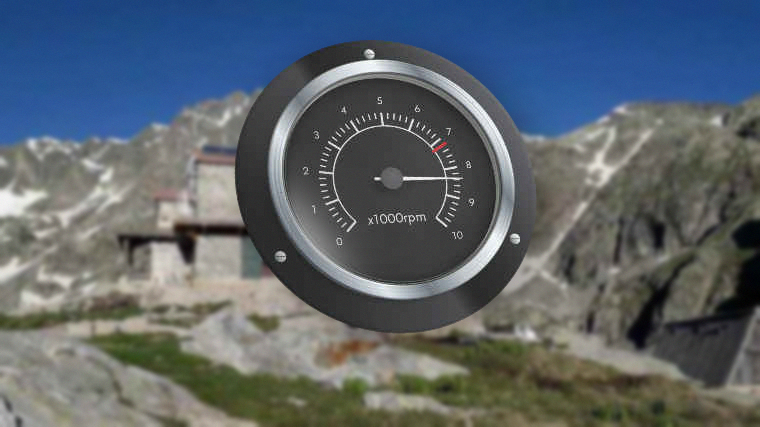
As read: 8400 rpm
